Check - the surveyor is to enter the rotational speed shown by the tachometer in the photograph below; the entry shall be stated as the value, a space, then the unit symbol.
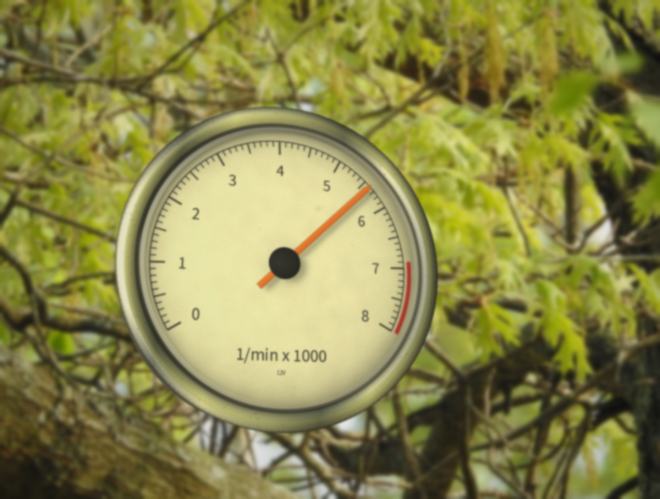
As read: 5600 rpm
